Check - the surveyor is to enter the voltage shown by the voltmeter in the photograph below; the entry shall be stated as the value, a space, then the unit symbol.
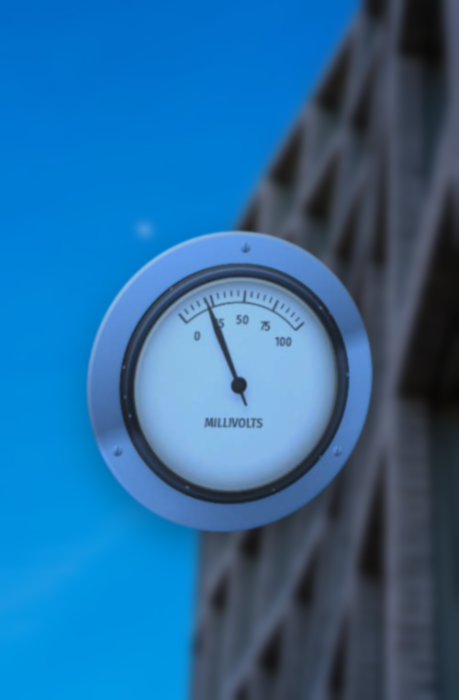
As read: 20 mV
